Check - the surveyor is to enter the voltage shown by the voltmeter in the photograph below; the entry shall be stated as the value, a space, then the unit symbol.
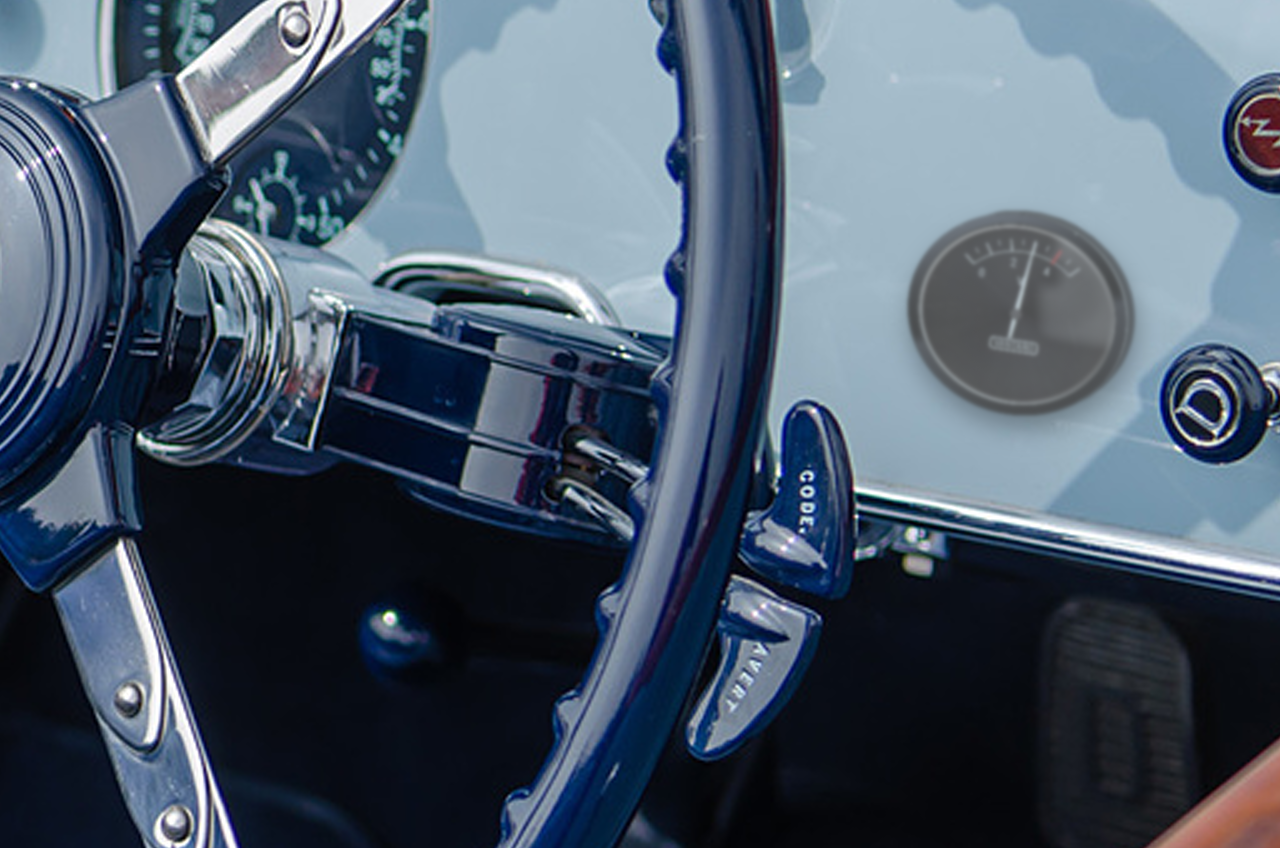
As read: 3 V
